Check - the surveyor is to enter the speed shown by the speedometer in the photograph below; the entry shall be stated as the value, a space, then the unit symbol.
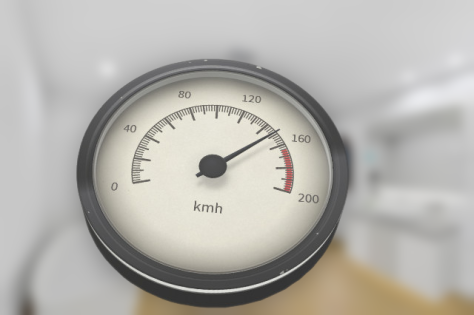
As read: 150 km/h
